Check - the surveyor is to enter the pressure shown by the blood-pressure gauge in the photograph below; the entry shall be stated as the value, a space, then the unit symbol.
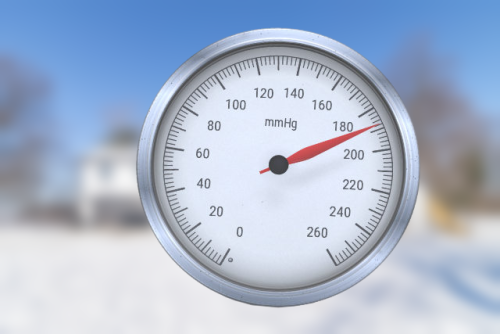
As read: 188 mmHg
